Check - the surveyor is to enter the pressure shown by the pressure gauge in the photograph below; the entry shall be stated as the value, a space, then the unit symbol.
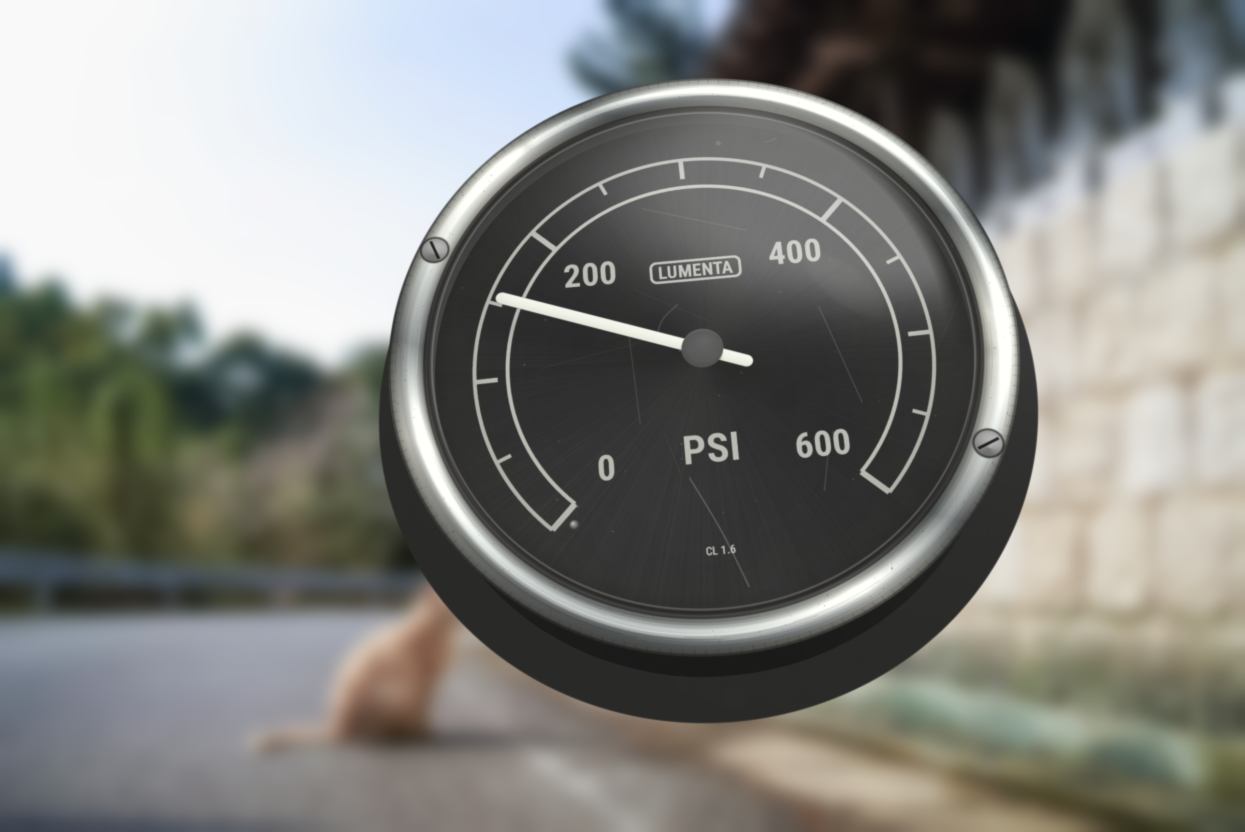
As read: 150 psi
